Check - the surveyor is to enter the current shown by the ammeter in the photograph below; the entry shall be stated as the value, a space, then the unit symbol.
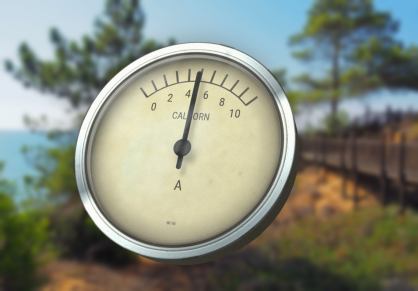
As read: 5 A
